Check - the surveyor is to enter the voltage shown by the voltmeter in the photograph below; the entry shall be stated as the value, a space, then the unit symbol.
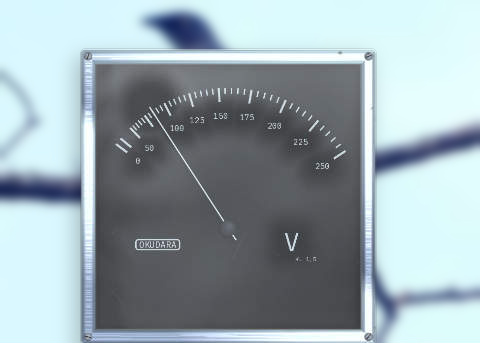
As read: 85 V
